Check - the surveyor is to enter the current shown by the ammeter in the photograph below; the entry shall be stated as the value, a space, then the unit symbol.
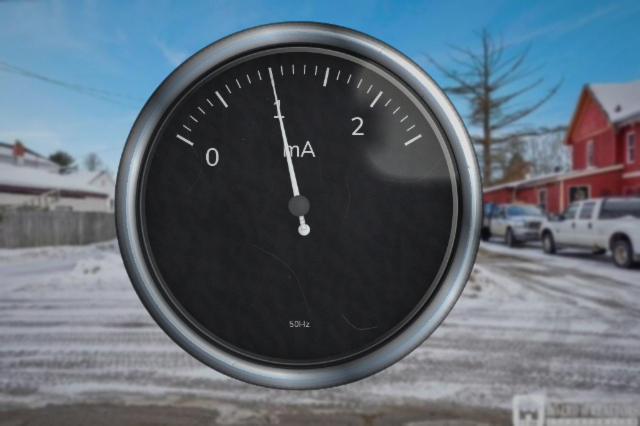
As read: 1 mA
